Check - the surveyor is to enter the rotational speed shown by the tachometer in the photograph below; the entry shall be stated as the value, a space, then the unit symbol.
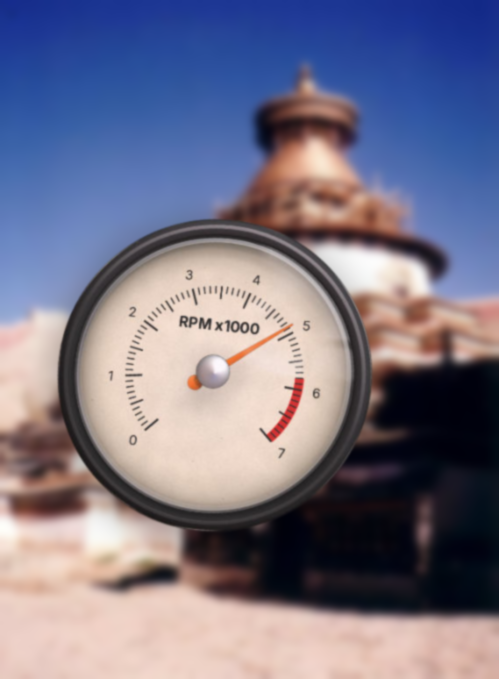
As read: 4900 rpm
